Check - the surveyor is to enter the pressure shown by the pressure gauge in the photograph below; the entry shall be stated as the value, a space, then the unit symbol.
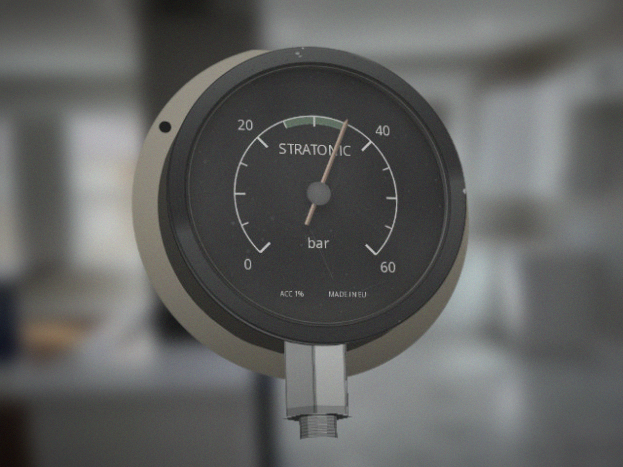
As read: 35 bar
